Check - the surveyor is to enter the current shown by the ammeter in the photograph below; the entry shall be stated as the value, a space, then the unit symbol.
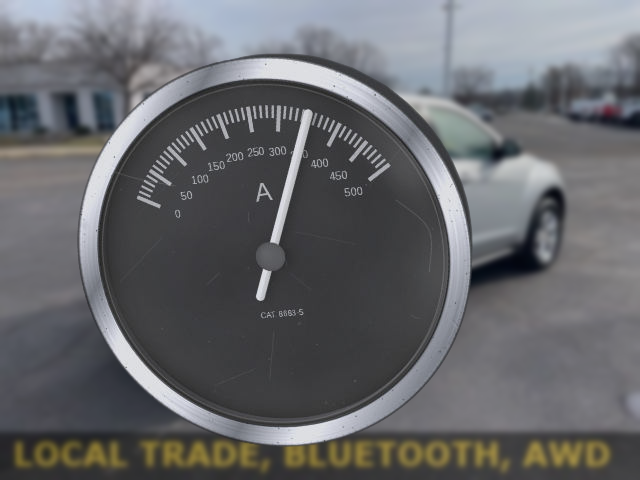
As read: 350 A
